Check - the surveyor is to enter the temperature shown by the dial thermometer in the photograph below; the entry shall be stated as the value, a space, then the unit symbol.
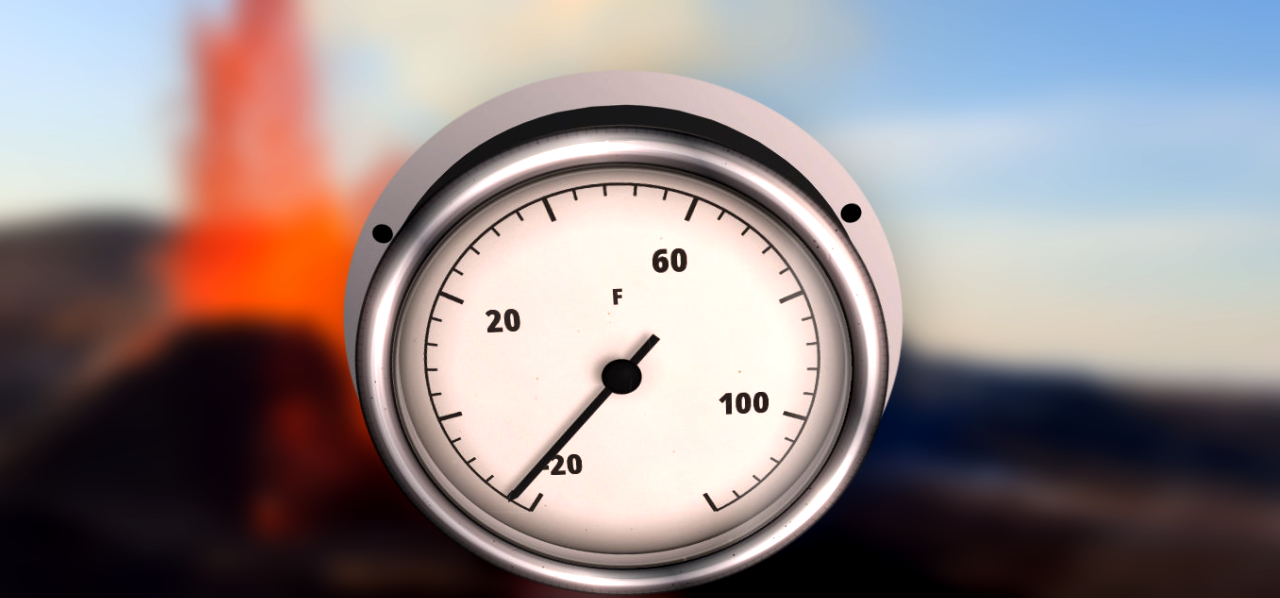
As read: -16 °F
